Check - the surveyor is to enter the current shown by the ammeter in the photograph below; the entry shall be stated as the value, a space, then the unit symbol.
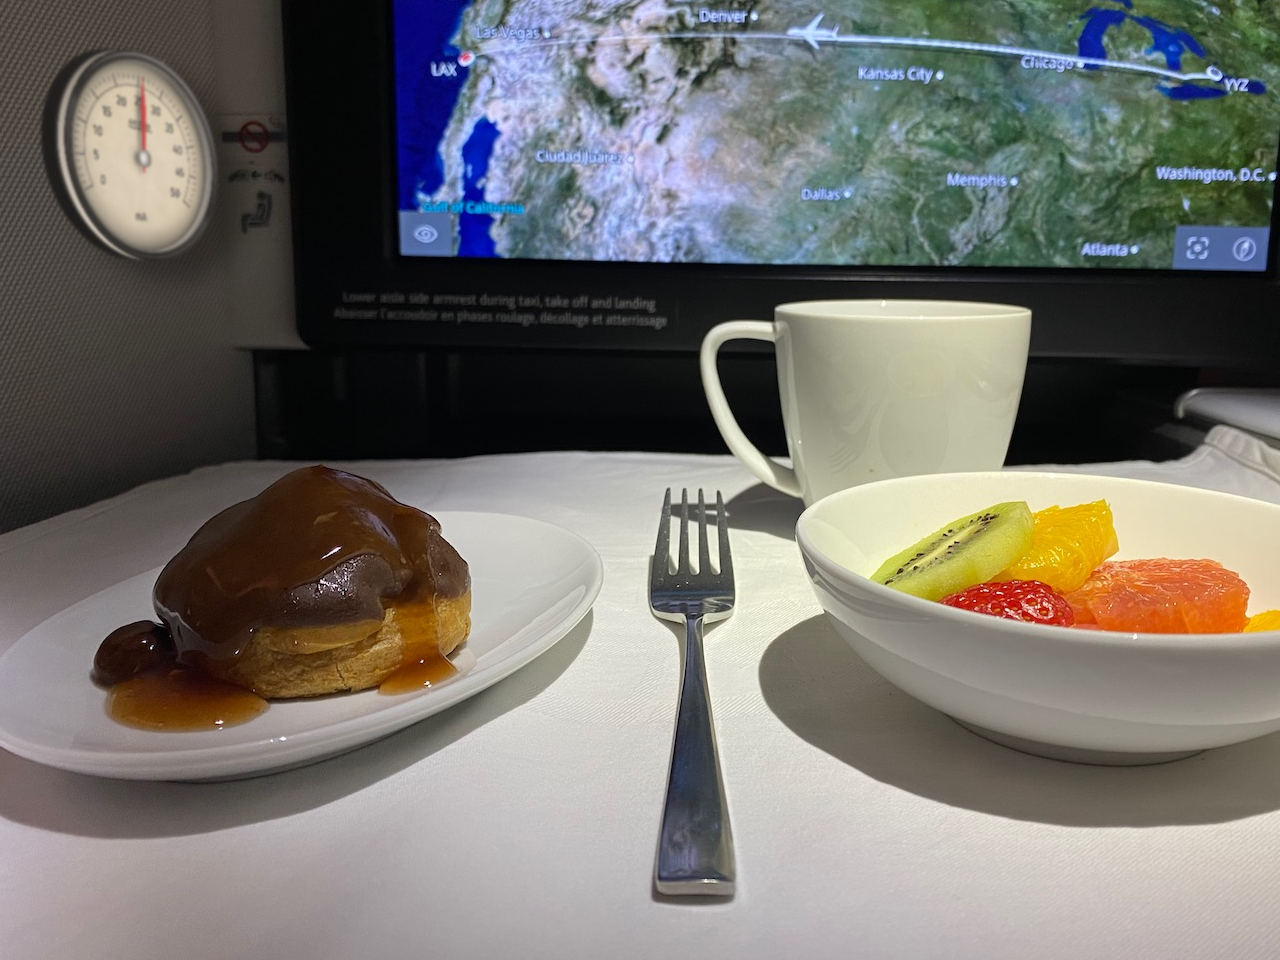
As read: 25 mA
